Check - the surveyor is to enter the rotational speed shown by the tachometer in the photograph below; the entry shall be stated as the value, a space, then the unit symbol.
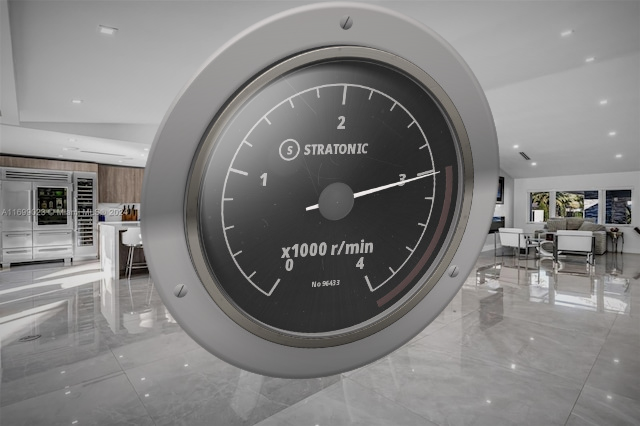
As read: 3000 rpm
